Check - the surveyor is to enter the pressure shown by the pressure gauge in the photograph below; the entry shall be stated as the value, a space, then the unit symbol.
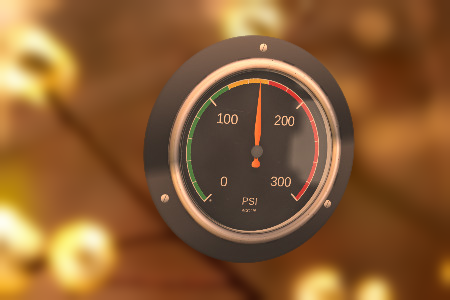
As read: 150 psi
